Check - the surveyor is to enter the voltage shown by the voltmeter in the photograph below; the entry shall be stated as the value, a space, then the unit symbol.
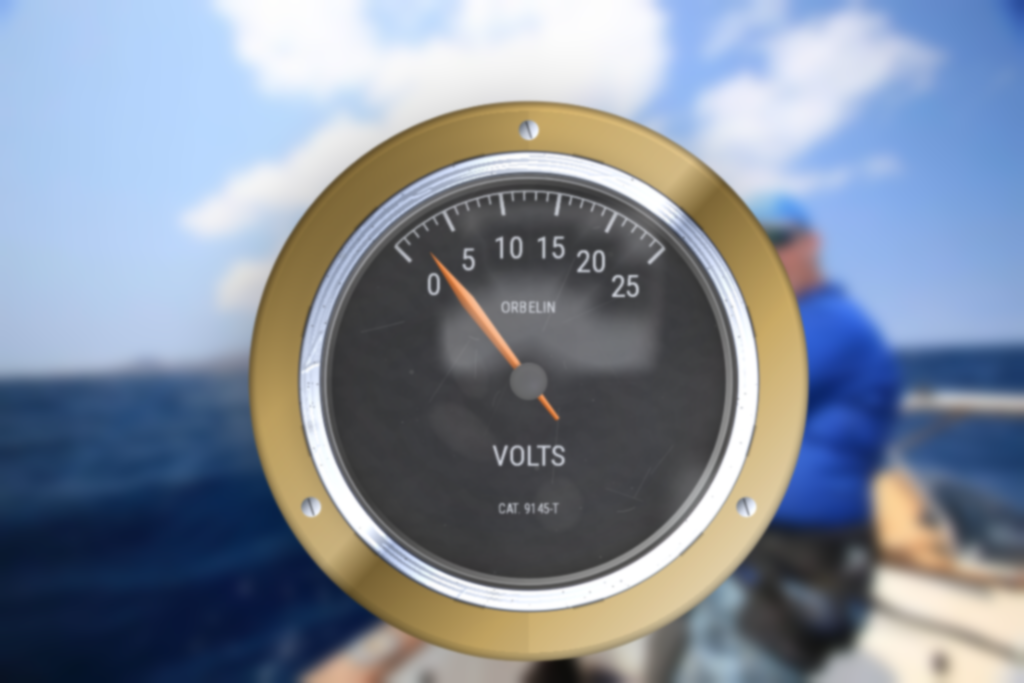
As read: 2 V
